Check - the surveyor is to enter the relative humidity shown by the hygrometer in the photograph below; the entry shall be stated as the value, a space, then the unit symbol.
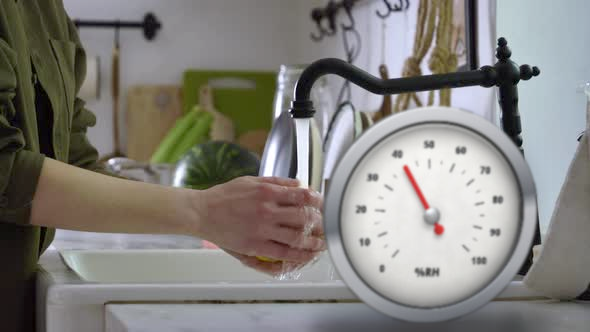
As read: 40 %
